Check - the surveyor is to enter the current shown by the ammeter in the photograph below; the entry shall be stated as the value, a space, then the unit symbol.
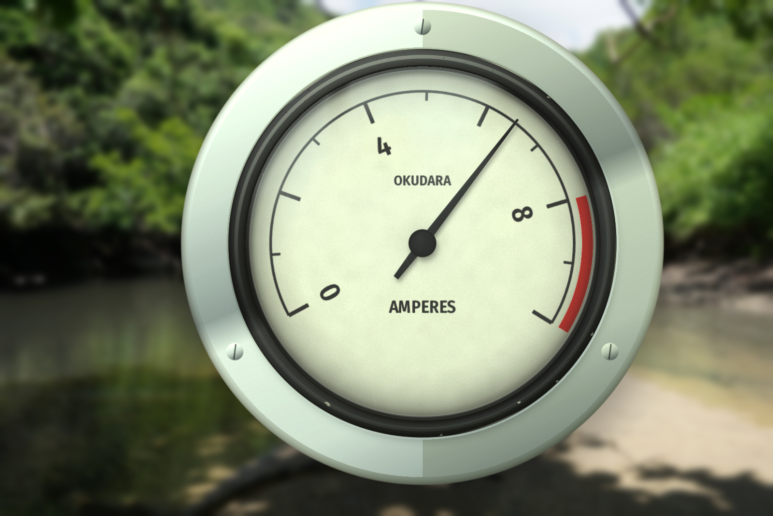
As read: 6.5 A
